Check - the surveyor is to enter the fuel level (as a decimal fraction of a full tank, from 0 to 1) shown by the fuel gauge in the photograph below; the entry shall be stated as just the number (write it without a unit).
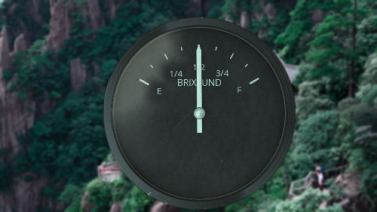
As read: 0.5
